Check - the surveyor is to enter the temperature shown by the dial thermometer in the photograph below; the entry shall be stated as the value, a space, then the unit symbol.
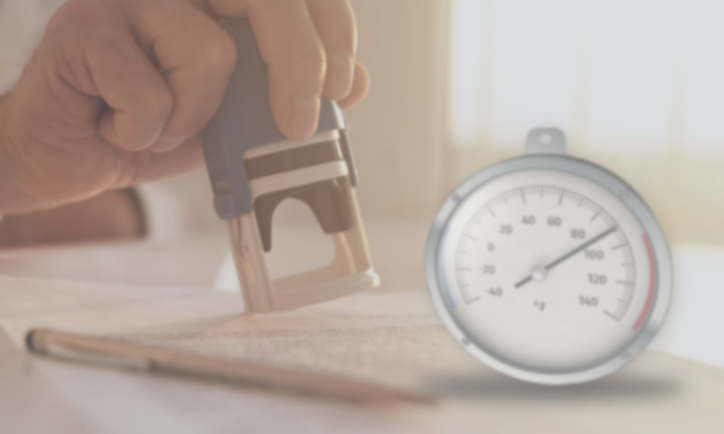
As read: 90 °F
